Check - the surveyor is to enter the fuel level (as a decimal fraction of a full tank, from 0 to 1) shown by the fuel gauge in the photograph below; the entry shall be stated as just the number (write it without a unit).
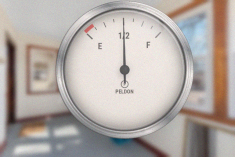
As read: 0.5
